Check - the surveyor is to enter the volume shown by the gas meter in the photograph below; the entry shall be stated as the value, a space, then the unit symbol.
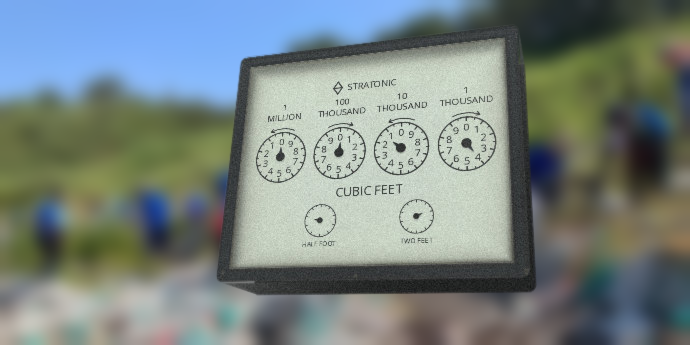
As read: 1400 ft³
